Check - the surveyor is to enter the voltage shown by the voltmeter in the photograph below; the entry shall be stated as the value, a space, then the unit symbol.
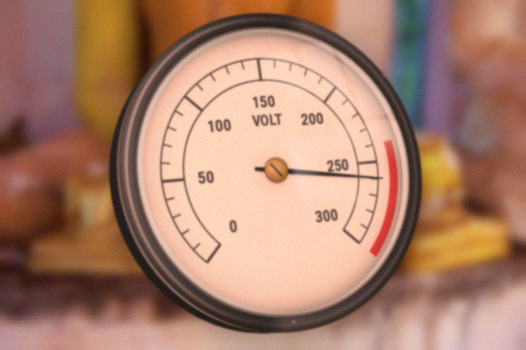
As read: 260 V
